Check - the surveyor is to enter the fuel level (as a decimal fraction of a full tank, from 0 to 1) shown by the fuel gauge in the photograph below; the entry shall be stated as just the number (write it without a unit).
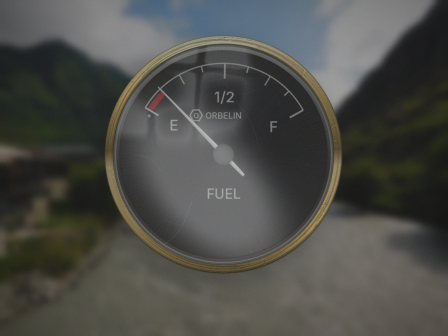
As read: 0.125
